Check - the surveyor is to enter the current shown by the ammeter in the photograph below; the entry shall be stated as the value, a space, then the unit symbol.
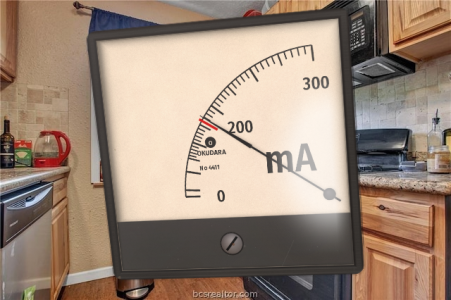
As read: 185 mA
